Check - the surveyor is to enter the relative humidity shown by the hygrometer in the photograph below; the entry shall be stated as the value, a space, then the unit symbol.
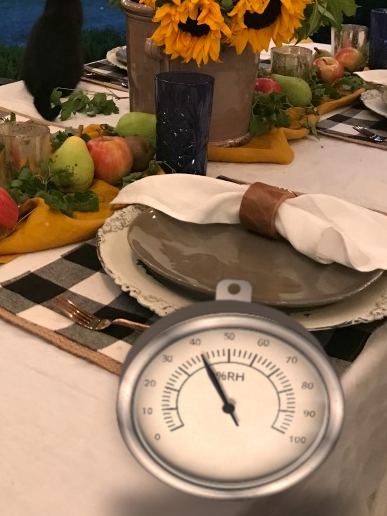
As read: 40 %
